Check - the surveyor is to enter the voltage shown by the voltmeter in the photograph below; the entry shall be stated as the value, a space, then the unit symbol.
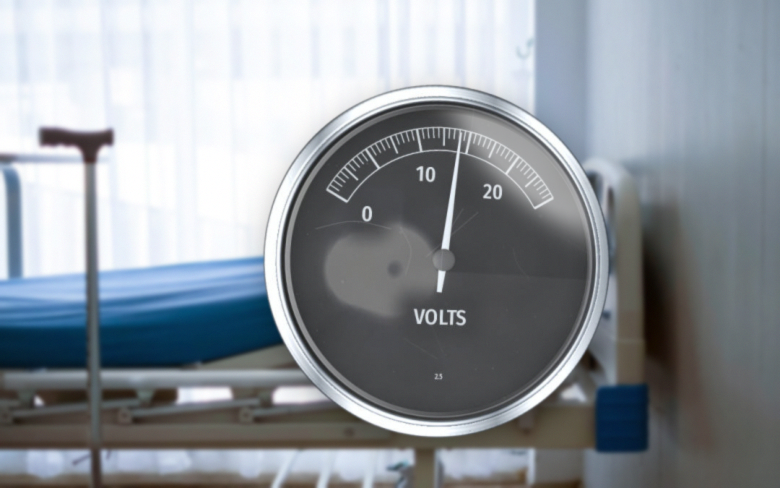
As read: 14 V
